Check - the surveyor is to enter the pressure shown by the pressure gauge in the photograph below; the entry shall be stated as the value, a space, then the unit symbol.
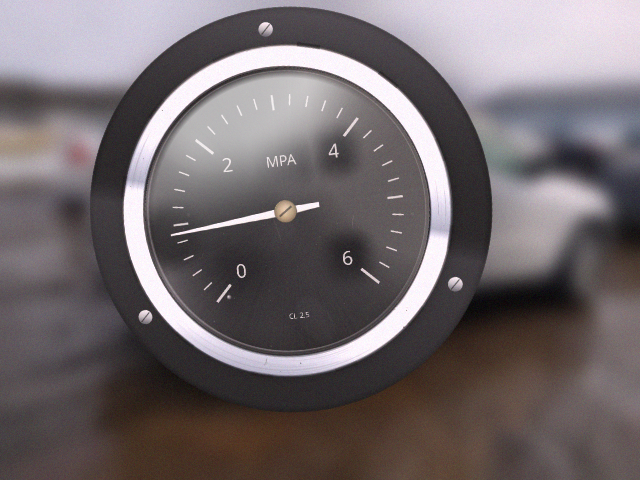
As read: 0.9 MPa
